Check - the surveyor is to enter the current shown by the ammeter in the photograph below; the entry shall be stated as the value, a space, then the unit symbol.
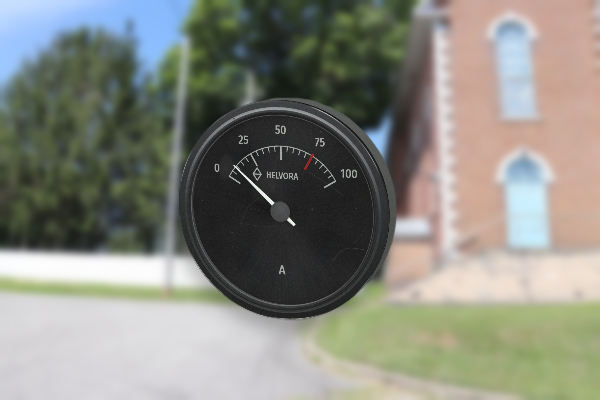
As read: 10 A
